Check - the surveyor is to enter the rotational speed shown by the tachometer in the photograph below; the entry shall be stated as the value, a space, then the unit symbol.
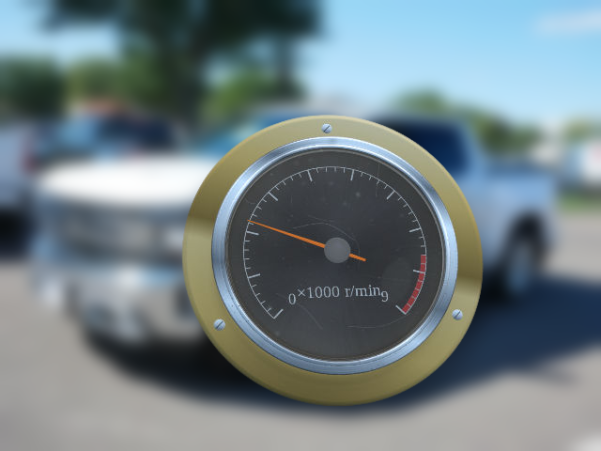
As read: 2200 rpm
